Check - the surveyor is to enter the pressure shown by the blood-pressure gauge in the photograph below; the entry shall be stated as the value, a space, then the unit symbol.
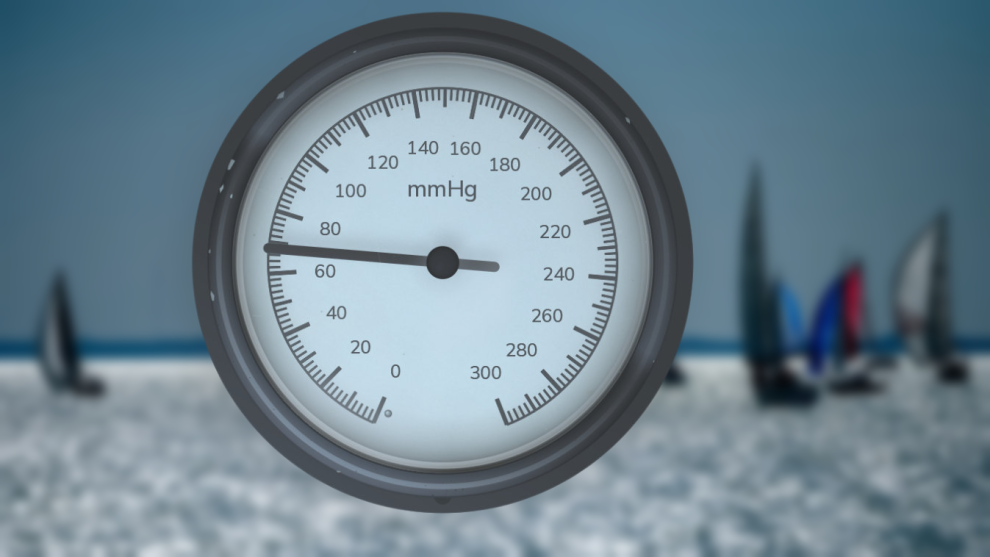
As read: 68 mmHg
